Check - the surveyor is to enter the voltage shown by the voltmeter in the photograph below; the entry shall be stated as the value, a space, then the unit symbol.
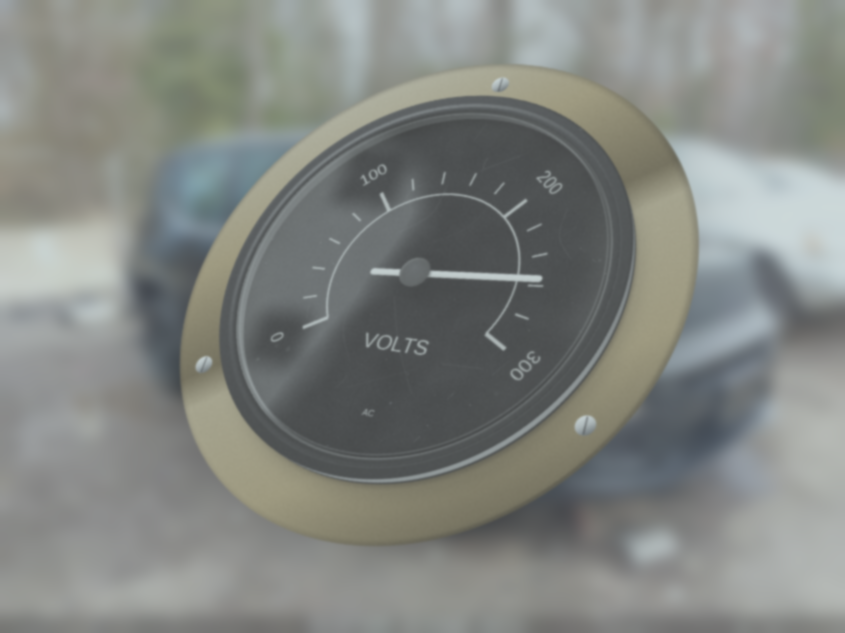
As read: 260 V
